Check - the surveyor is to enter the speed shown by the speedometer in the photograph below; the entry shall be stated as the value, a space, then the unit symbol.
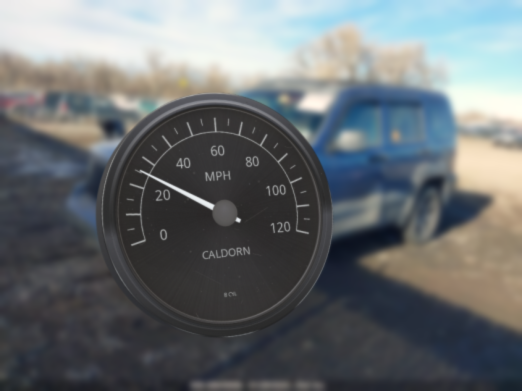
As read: 25 mph
